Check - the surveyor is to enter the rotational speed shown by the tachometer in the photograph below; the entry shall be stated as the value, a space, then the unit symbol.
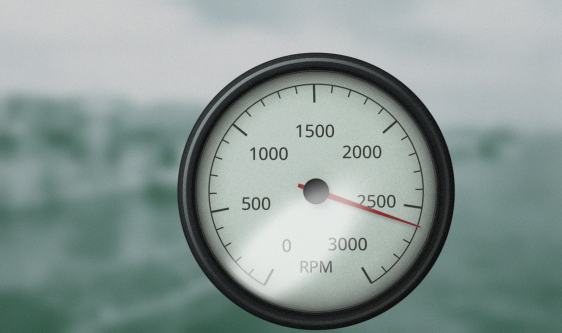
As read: 2600 rpm
